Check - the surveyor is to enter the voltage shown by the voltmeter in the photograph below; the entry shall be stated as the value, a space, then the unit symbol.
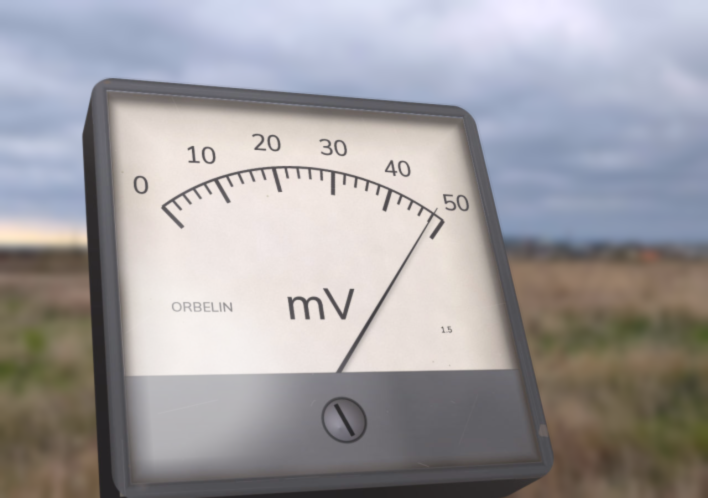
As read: 48 mV
